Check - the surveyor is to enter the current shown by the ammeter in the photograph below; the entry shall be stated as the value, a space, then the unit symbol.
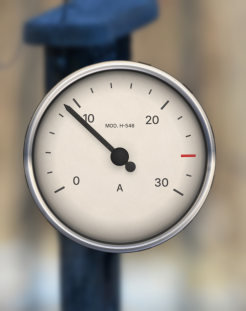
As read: 9 A
